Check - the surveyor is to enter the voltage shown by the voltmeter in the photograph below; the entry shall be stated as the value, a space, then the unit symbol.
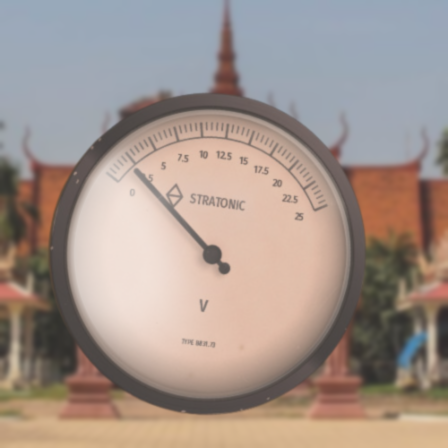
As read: 2 V
